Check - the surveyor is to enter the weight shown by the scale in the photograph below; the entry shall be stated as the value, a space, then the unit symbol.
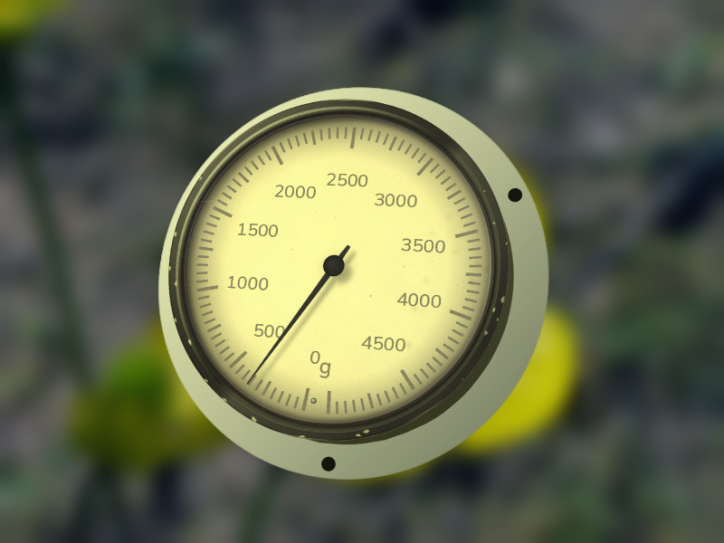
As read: 350 g
